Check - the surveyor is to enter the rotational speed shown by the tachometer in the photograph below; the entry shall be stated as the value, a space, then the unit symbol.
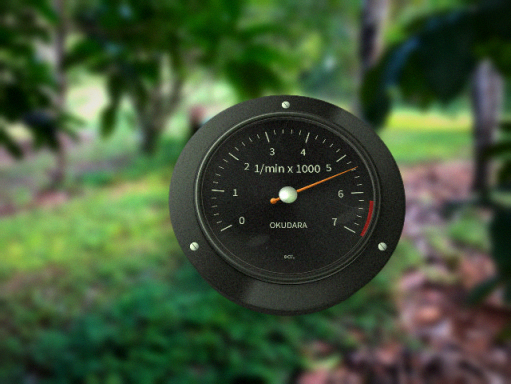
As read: 5400 rpm
